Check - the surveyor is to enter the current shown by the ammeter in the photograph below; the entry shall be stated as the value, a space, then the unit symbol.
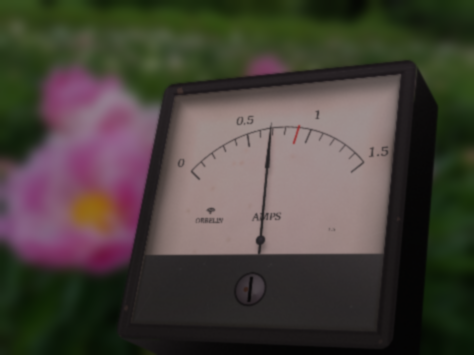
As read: 0.7 A
